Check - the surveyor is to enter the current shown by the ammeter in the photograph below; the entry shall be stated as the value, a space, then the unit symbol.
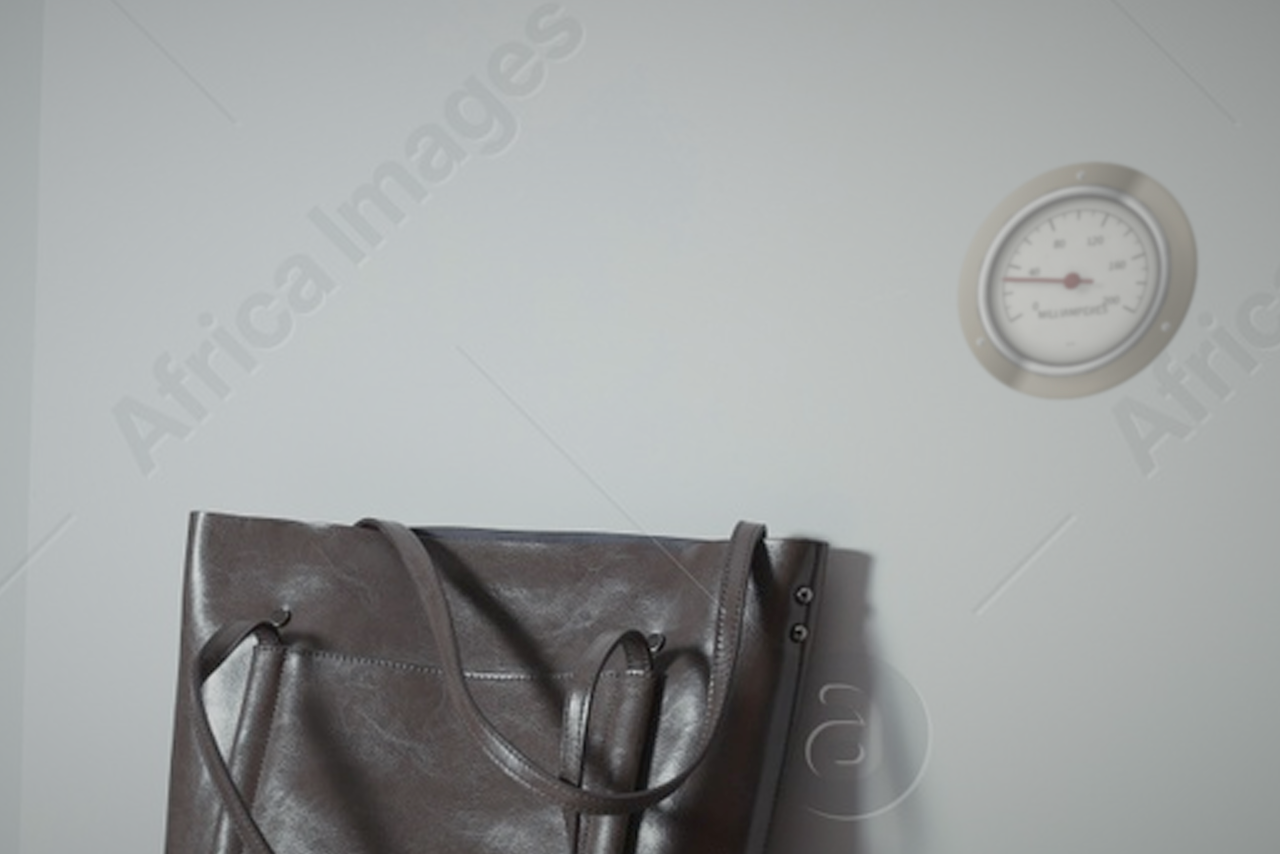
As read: 30 mA
